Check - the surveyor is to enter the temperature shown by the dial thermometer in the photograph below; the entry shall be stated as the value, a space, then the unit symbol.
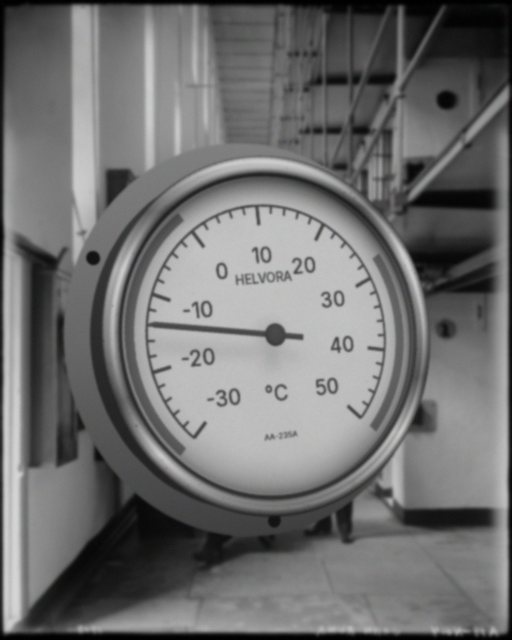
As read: -14 °C
